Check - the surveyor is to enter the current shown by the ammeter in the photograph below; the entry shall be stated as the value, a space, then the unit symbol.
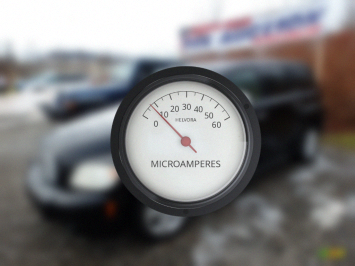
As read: 7.5 µA
